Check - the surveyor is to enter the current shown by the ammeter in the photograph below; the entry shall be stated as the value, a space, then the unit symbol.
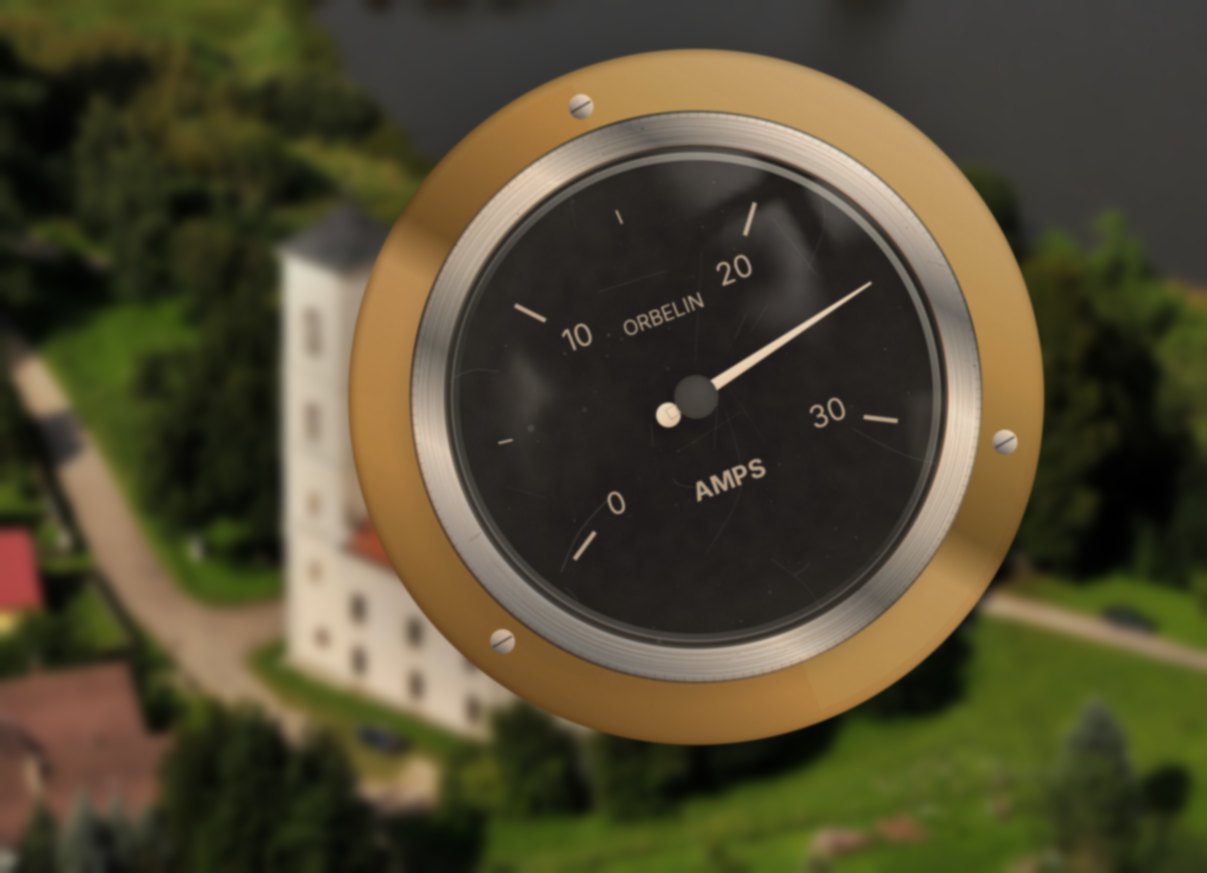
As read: 25 A
